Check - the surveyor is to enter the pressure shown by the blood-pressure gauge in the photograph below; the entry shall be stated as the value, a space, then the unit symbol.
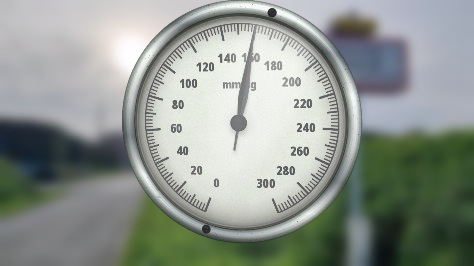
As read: 160 mmHg
